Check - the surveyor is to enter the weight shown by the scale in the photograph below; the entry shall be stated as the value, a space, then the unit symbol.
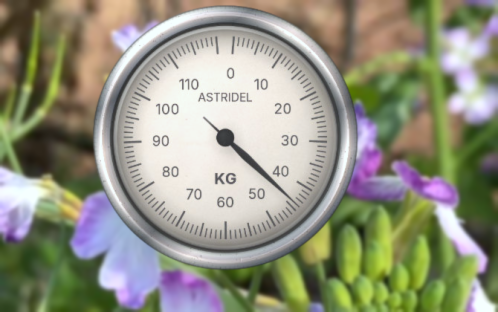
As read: 44 kg
